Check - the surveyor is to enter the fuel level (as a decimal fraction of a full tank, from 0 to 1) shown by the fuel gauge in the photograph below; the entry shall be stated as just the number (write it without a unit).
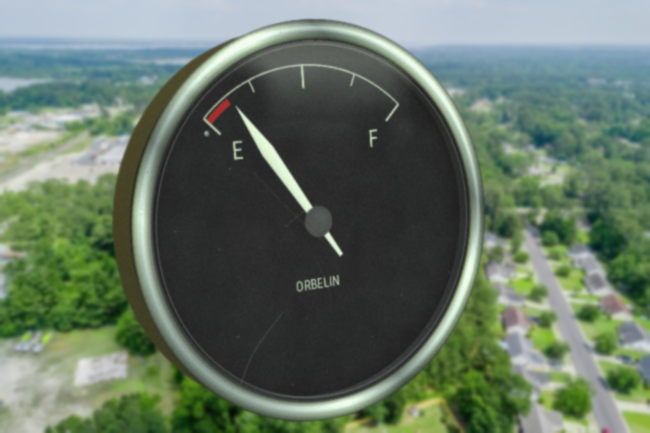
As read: 0.125
